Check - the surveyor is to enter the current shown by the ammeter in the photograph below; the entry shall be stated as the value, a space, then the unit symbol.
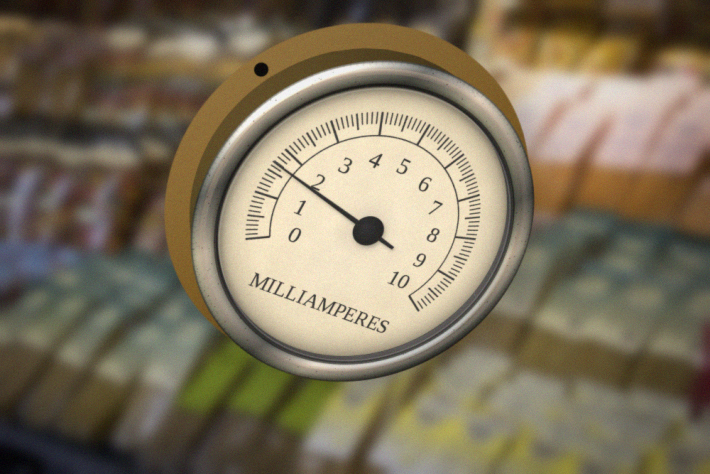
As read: 1.7 mA
